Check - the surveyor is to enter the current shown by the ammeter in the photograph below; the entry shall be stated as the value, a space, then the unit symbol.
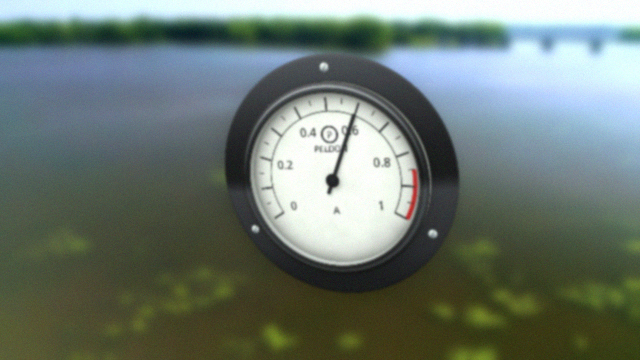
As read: 0.6 A
